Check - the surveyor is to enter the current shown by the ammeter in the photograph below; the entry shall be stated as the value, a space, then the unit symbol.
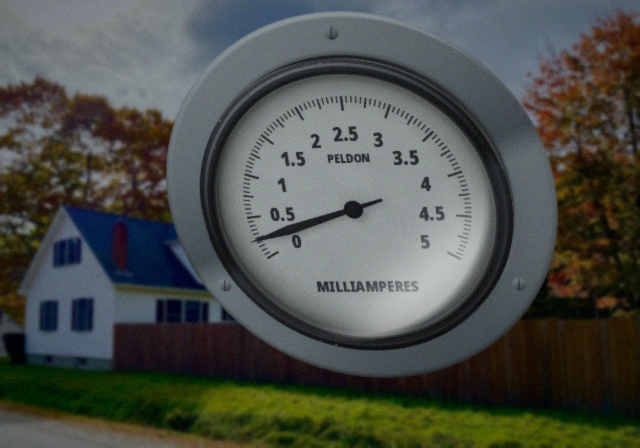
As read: 0.25 mA
